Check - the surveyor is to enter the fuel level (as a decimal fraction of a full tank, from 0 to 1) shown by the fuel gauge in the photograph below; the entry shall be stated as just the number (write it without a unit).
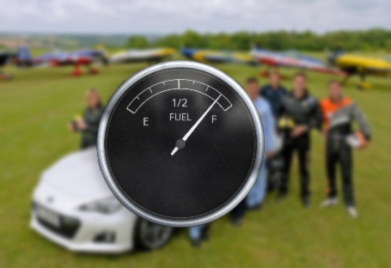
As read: 0.875
